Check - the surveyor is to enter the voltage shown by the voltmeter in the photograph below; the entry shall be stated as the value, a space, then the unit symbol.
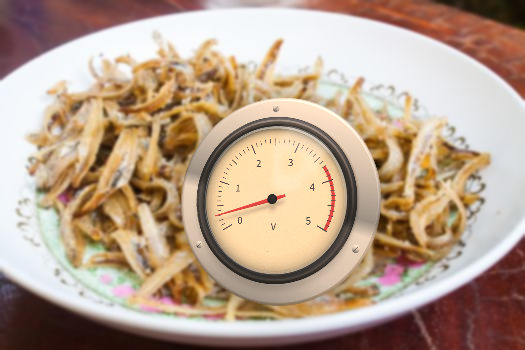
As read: 0.3 V
